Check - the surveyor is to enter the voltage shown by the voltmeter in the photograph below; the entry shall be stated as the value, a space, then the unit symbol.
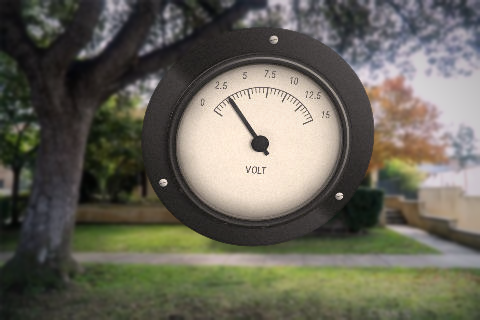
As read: 2.5 V
